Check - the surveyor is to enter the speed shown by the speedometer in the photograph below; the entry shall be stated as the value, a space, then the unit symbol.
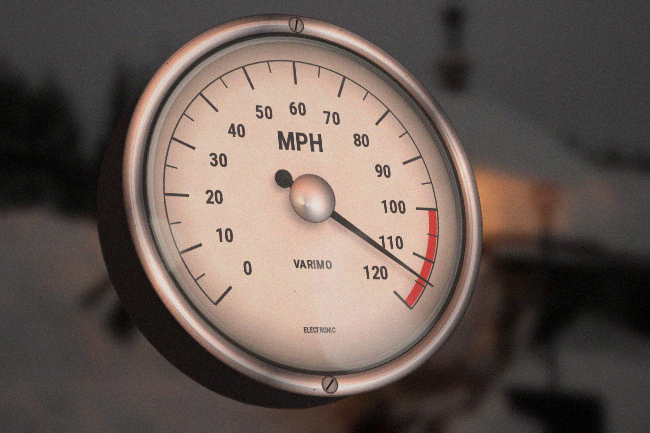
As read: 115 mph
